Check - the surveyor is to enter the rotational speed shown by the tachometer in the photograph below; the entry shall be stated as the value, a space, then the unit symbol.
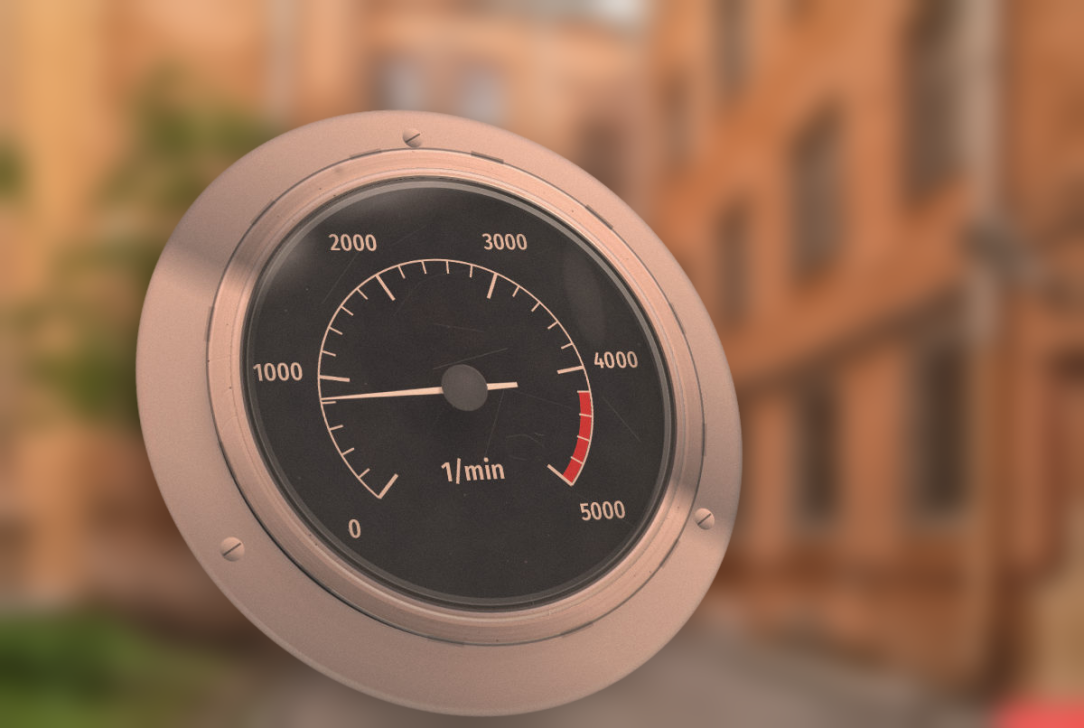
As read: 800 rpm
